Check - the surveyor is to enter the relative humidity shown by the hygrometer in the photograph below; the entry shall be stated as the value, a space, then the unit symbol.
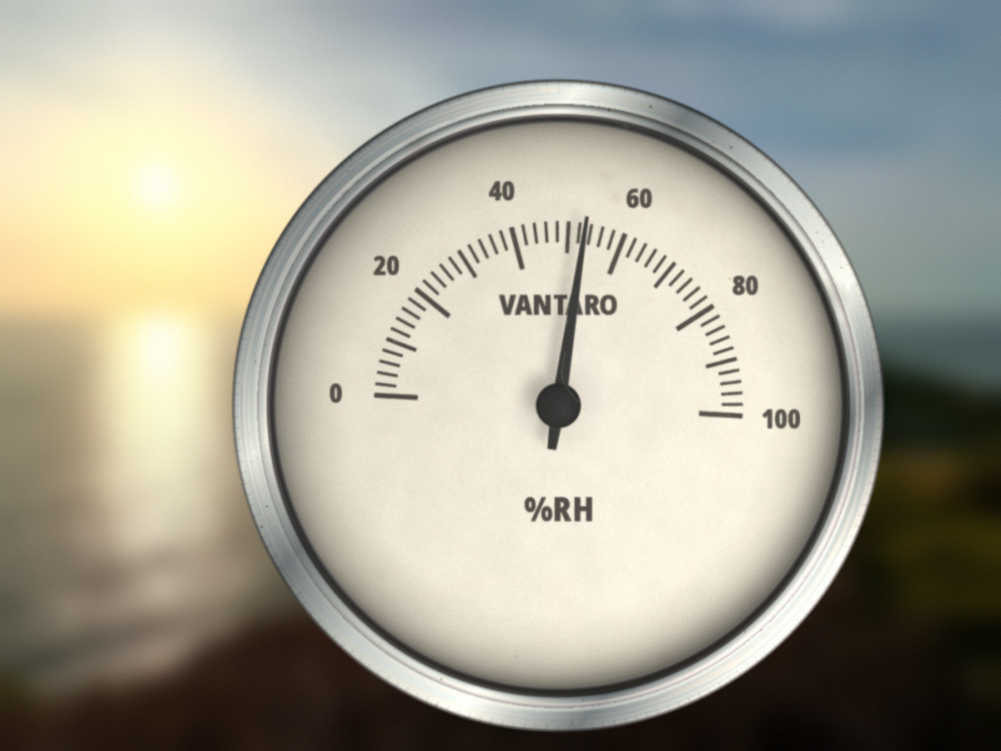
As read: 53 %
